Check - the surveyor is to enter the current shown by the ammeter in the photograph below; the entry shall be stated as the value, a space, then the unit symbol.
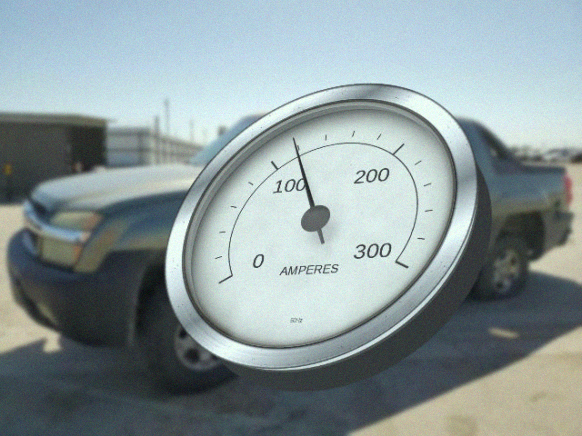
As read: 120 A
